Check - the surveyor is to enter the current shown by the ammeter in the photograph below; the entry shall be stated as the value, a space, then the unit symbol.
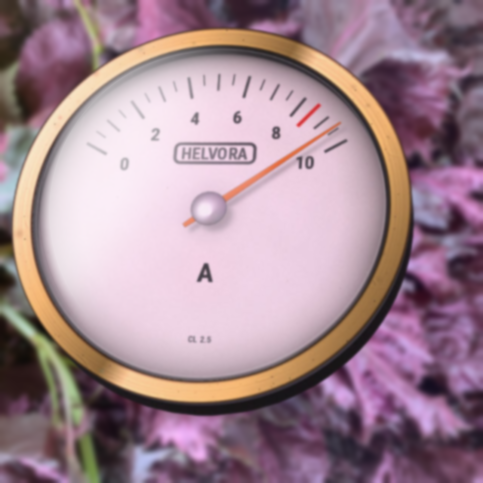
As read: 9.5 A
